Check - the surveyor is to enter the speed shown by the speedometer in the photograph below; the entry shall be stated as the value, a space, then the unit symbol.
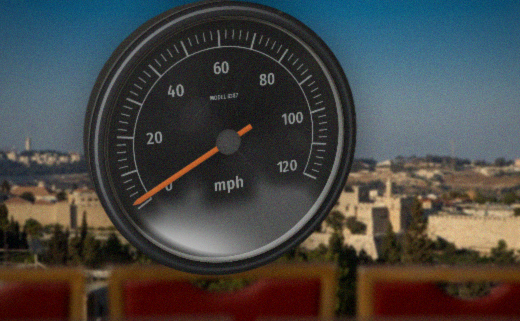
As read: 2 mph
